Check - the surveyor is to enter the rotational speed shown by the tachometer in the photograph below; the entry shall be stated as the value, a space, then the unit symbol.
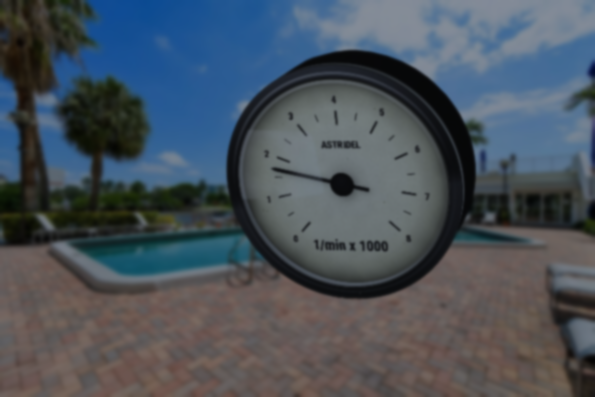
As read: 1750 rpm
